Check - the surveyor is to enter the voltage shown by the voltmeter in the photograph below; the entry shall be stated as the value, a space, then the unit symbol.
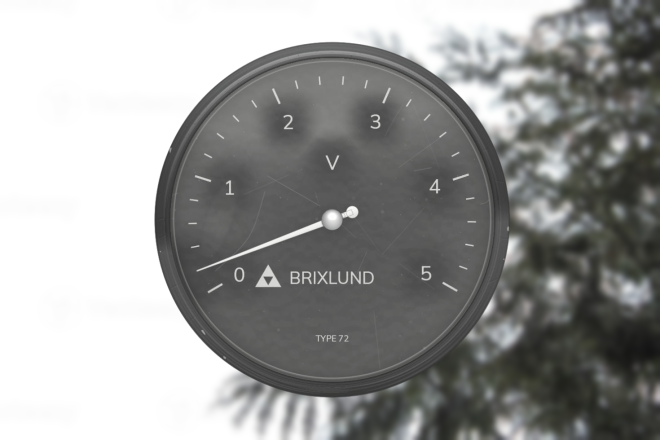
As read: 0.2 V
